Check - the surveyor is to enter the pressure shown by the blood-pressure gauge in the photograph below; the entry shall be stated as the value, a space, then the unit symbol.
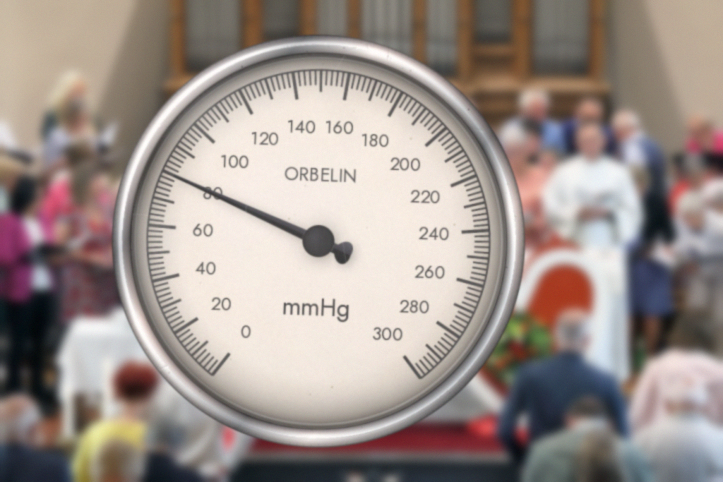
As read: 80 mmHg
